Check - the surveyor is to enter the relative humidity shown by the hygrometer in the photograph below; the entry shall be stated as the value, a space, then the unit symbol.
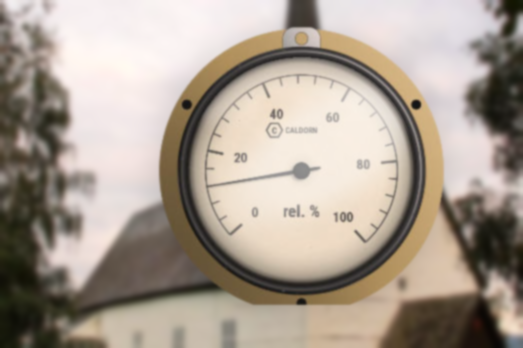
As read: 12 %
